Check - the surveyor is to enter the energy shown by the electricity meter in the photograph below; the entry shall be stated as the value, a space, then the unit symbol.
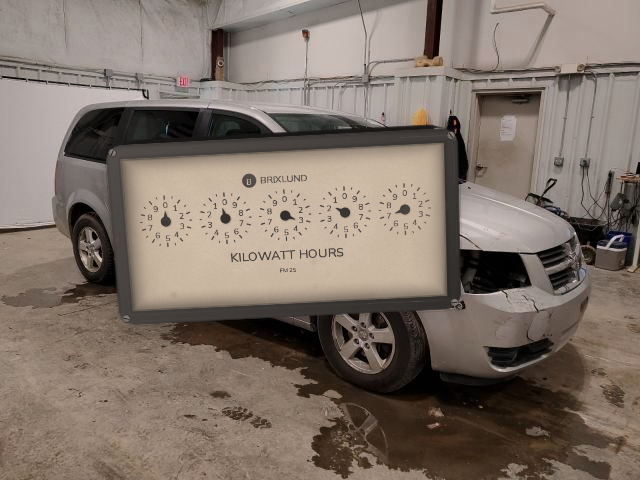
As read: 317 kWh
